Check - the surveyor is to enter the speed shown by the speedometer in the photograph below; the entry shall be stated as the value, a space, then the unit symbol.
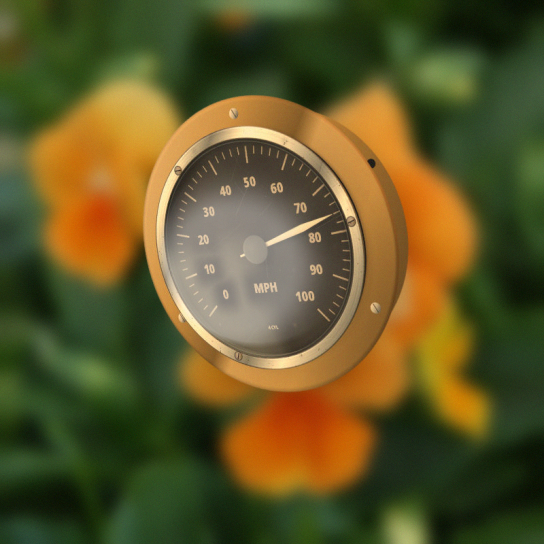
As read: 76 mph
